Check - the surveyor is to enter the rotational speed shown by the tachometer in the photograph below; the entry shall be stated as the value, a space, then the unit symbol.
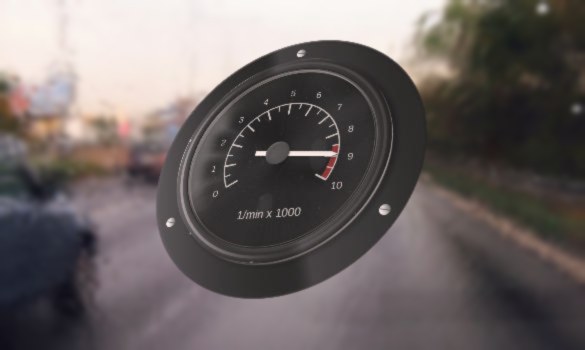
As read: 9000 rpm
